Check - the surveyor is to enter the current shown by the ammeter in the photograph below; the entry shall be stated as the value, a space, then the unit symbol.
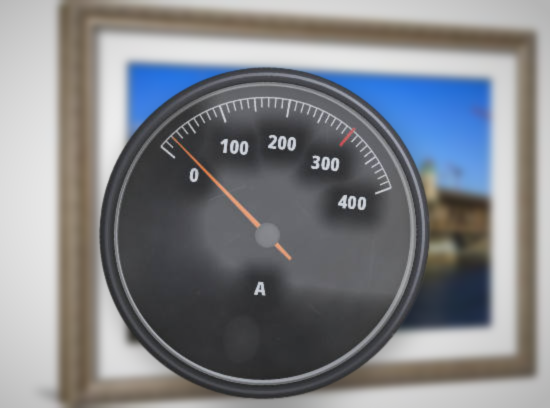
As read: 20 A
